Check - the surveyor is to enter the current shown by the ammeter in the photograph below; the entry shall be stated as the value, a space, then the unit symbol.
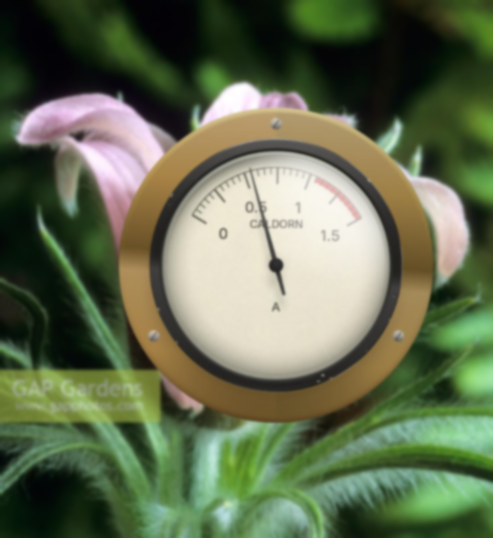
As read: 0.55 A
